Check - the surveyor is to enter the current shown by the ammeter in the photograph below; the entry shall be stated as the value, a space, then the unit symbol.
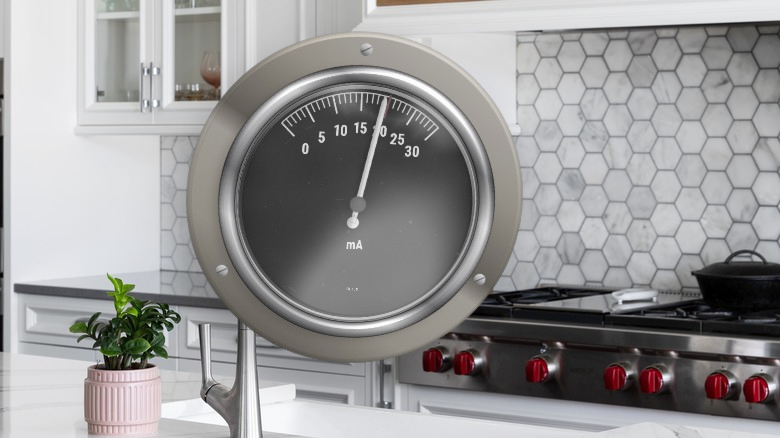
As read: 19 mA
